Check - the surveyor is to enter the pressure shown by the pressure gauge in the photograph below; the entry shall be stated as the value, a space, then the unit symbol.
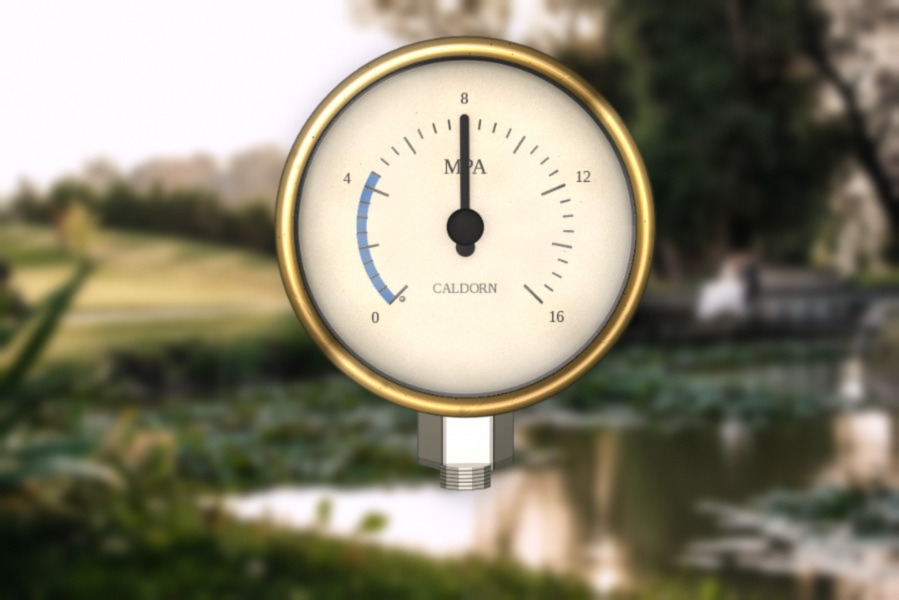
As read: 8 MPa
